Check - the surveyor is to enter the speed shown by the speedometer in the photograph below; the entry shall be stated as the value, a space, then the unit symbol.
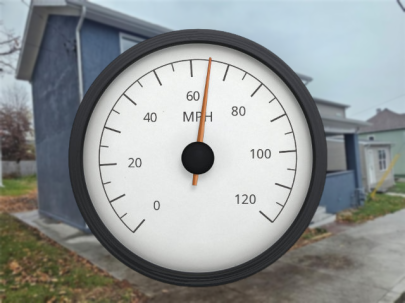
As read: 65 mph
